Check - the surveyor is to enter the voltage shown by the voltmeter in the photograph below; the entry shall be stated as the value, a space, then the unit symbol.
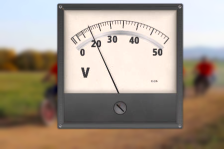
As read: 20 V
